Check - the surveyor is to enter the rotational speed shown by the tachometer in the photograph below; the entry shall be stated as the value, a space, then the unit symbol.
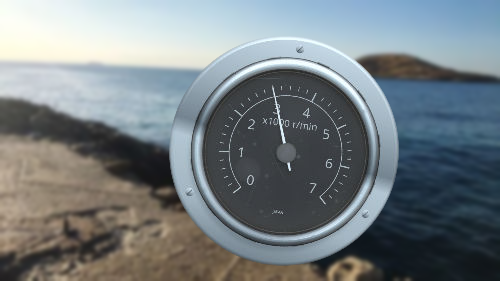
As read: 3000 rpm
